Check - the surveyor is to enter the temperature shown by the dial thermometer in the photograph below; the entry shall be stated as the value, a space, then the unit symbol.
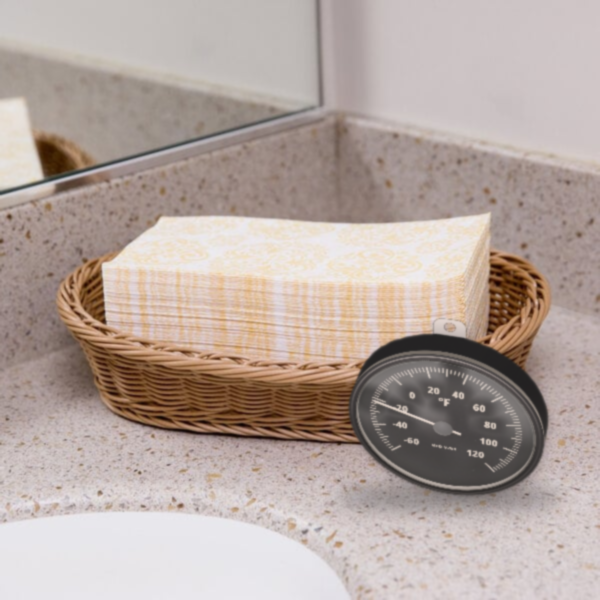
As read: -20 °F
